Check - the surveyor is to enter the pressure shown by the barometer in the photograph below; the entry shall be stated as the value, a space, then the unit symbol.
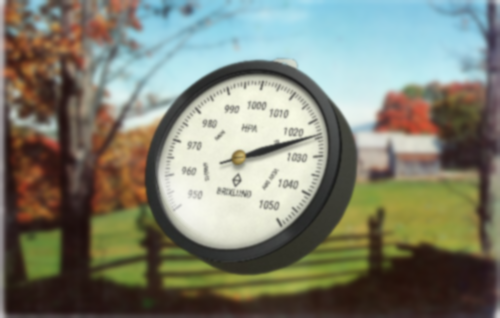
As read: 1025 hPa
